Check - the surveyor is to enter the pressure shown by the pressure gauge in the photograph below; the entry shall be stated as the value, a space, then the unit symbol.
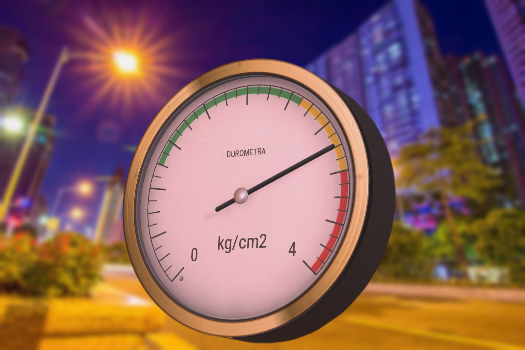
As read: 3 kg/cm²
